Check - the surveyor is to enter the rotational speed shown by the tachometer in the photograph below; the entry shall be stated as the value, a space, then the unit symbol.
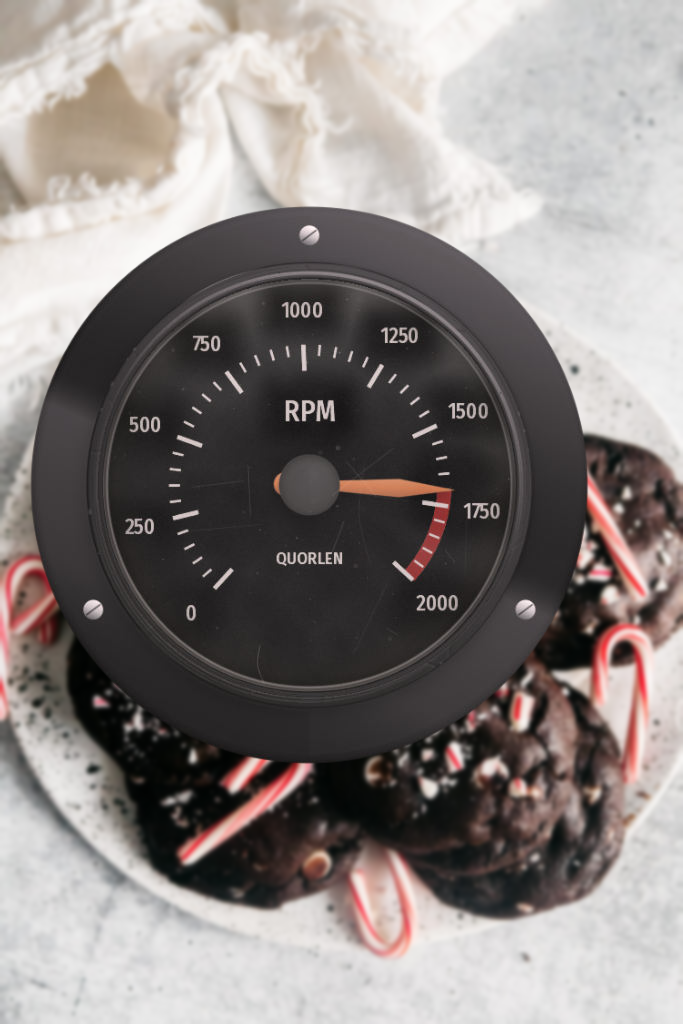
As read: 1700 rpm
